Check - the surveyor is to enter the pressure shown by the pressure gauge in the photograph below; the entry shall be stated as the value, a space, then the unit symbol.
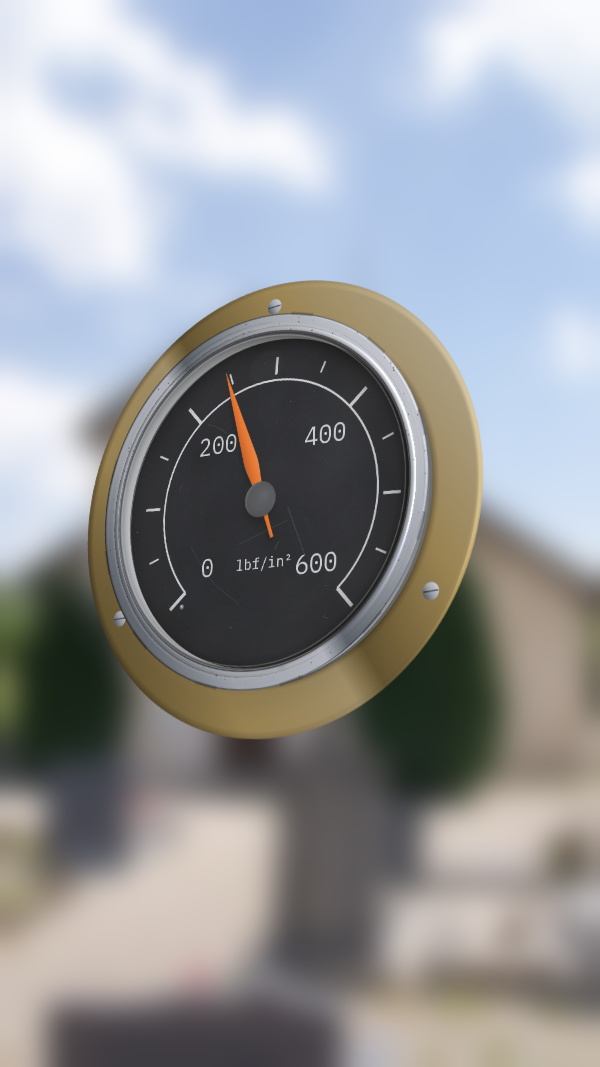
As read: 250 psi
